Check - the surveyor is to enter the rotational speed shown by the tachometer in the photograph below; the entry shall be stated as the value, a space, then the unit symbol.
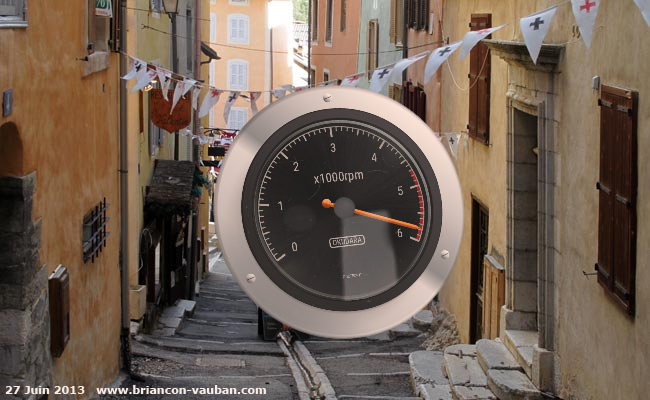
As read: 5800 rpm
